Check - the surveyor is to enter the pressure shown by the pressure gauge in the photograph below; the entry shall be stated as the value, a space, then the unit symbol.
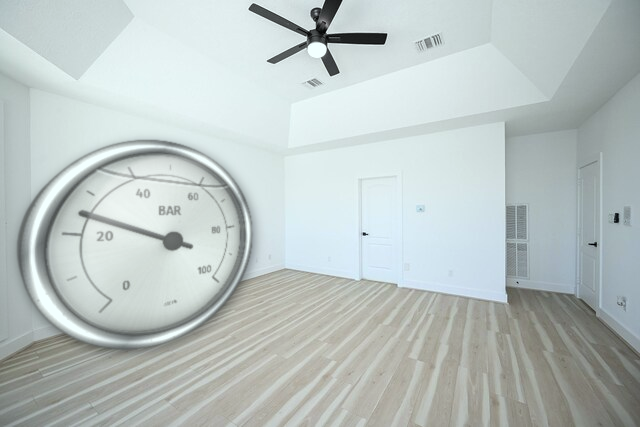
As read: 25 bar
